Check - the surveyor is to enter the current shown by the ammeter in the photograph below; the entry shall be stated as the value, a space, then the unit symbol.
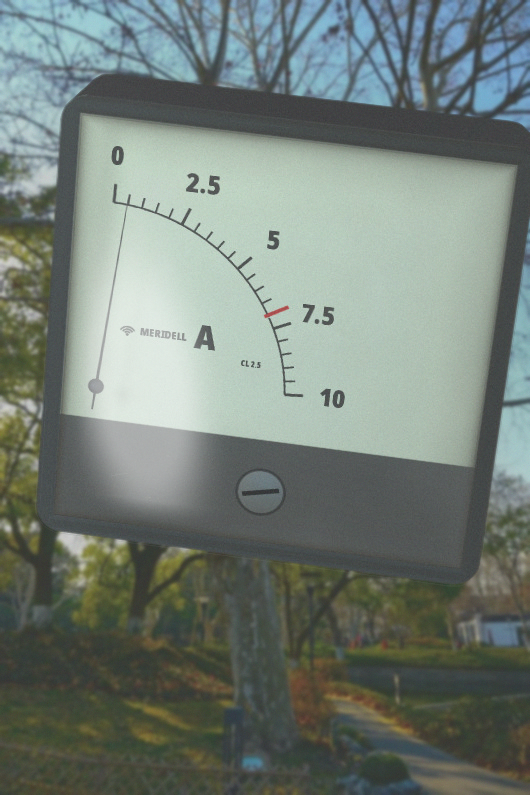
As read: 0.5 A
